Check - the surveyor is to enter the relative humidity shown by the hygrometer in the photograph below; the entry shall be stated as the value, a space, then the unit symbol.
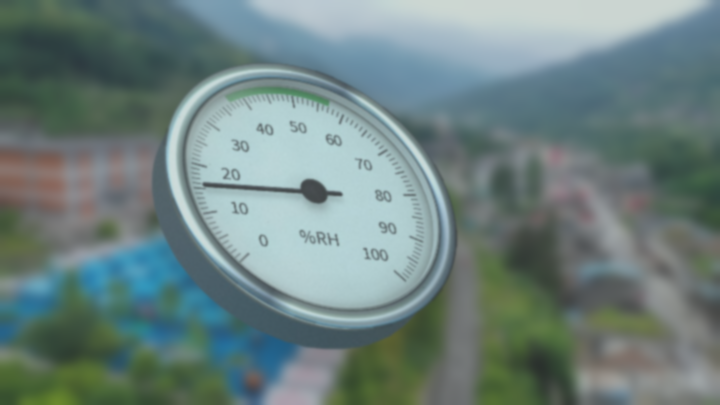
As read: 15 %
